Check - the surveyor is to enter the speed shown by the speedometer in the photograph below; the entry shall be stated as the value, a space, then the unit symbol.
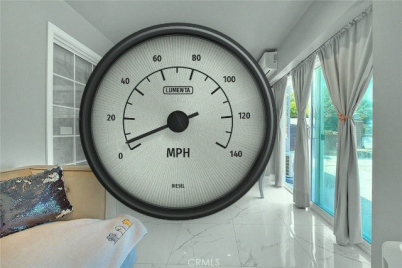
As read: 5 mph
